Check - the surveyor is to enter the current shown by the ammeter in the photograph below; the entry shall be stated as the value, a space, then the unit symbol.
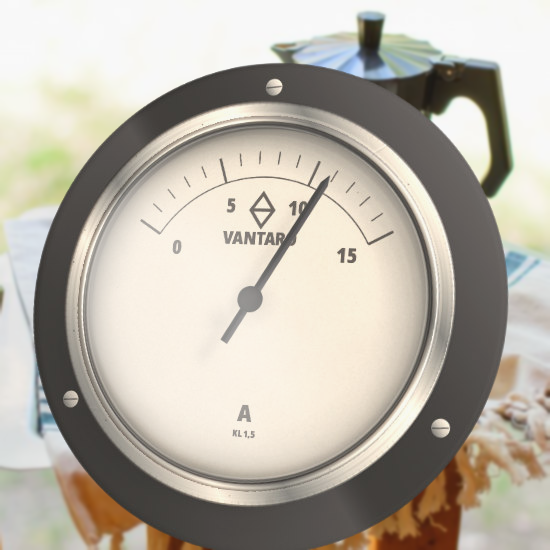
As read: 11 A
